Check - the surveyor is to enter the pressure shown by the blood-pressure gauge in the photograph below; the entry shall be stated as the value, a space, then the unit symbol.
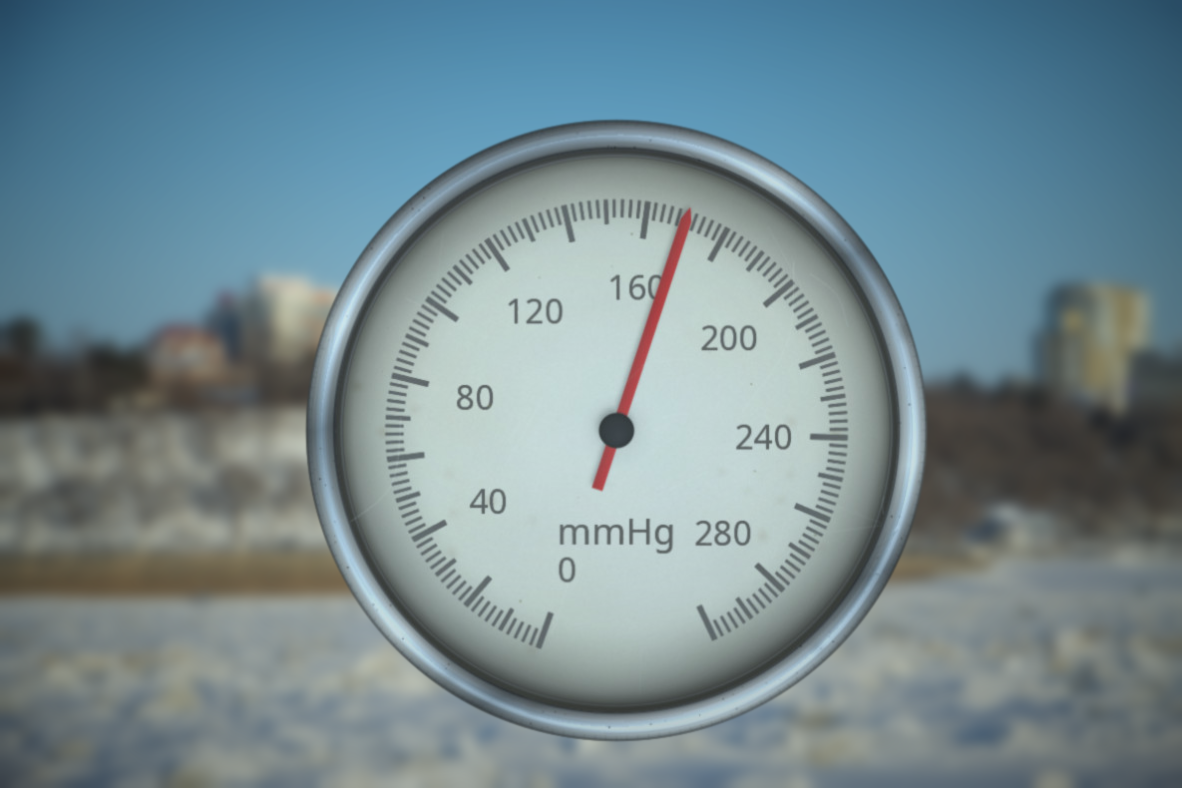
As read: 170 mmHg
